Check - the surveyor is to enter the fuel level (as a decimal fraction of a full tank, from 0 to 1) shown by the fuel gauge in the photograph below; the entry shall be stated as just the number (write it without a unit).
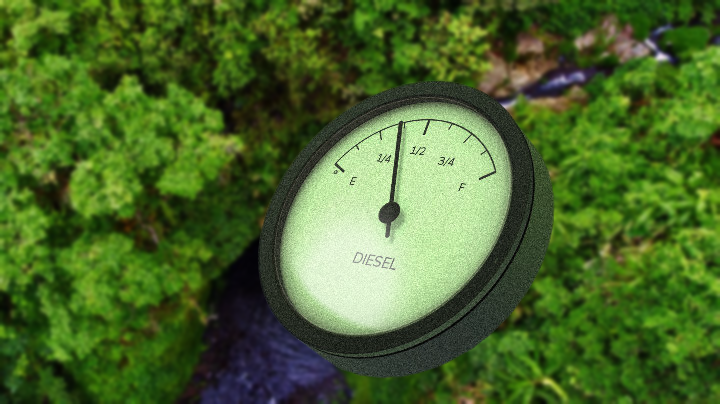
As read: 0.375
